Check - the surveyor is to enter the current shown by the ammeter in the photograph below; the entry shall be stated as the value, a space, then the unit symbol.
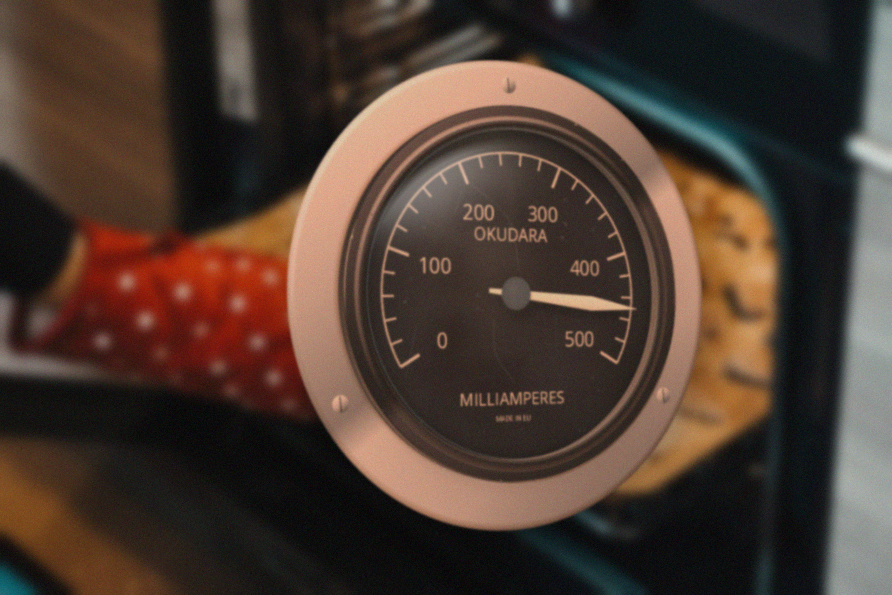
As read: 450 mA
